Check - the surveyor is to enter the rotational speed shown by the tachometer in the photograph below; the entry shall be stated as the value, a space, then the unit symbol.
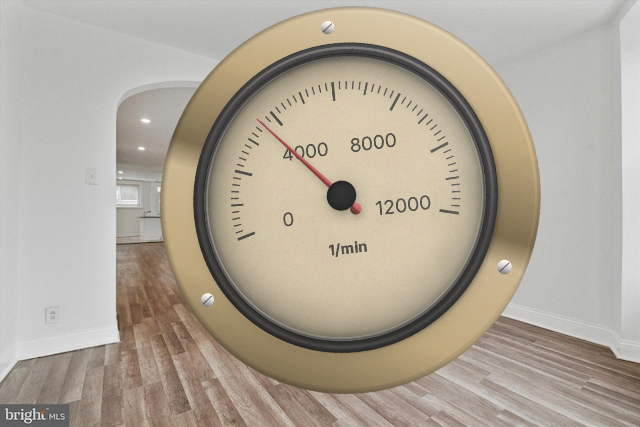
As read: 3600 rpm
